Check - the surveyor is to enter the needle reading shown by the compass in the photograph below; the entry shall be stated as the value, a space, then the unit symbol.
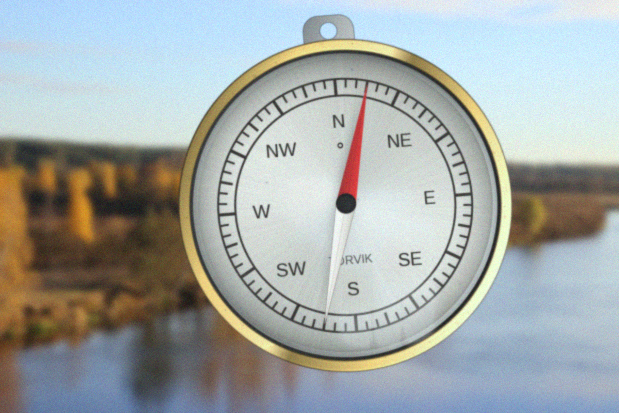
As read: 15 °
